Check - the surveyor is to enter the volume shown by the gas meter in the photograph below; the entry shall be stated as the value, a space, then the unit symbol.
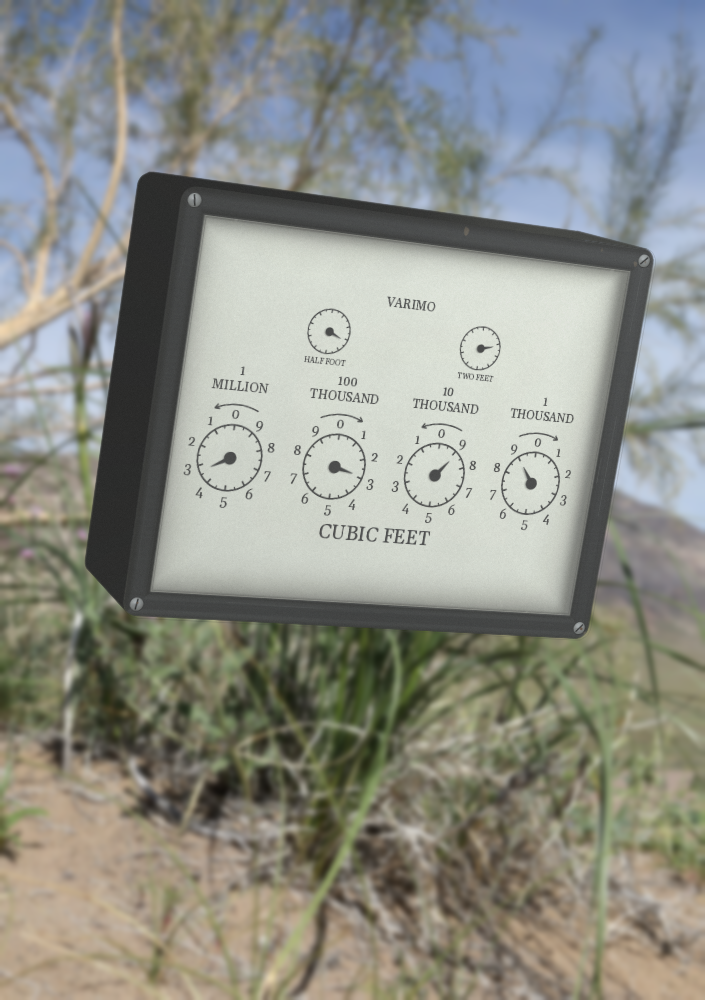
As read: 328900 ft³
